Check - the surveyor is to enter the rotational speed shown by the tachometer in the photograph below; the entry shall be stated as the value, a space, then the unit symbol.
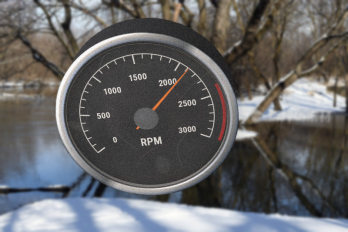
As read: 2100 rpm
